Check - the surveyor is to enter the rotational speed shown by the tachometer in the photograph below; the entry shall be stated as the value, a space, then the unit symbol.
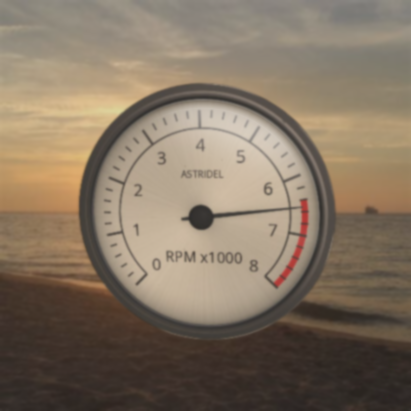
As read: 6500 rpm
